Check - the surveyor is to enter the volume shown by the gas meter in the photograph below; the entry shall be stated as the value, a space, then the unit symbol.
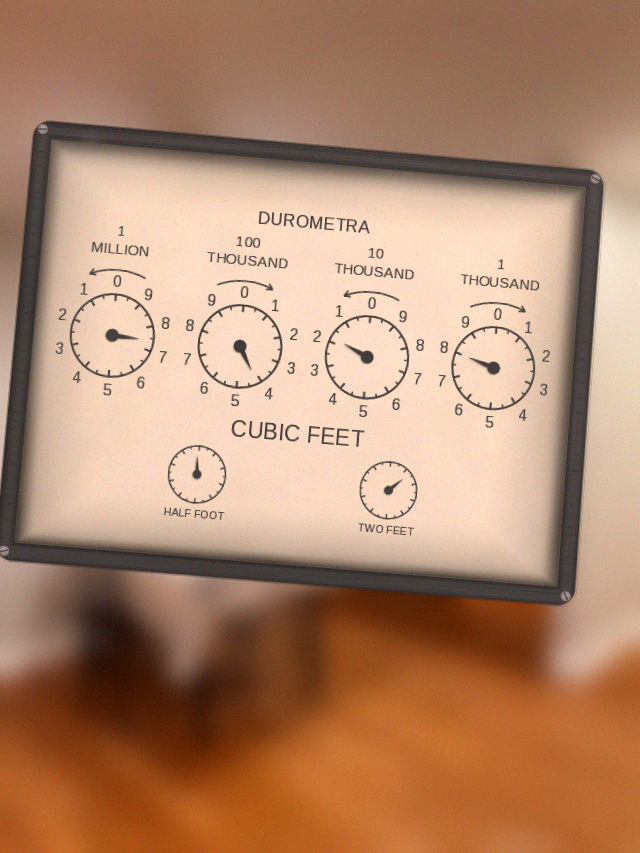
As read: 741800 ft³
